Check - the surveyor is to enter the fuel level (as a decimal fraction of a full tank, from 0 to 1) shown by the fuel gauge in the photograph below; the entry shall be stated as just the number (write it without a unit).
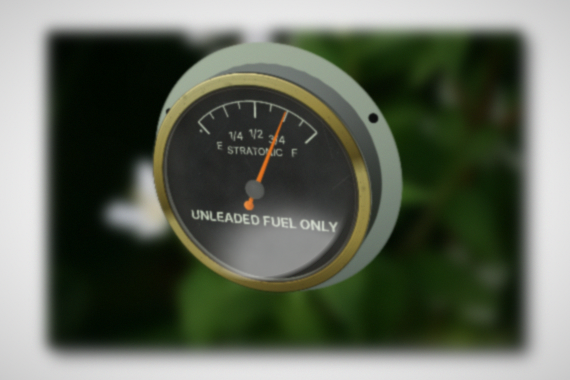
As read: 0.75
